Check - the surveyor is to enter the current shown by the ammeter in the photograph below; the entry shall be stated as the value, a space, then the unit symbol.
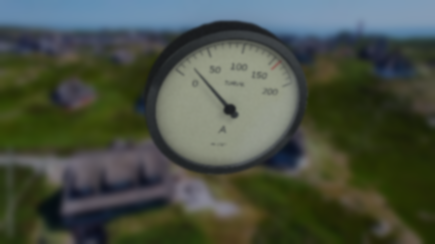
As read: 20 A
